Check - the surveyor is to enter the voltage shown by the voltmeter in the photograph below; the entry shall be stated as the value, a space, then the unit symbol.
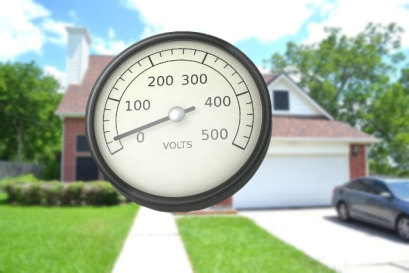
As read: 20 V
